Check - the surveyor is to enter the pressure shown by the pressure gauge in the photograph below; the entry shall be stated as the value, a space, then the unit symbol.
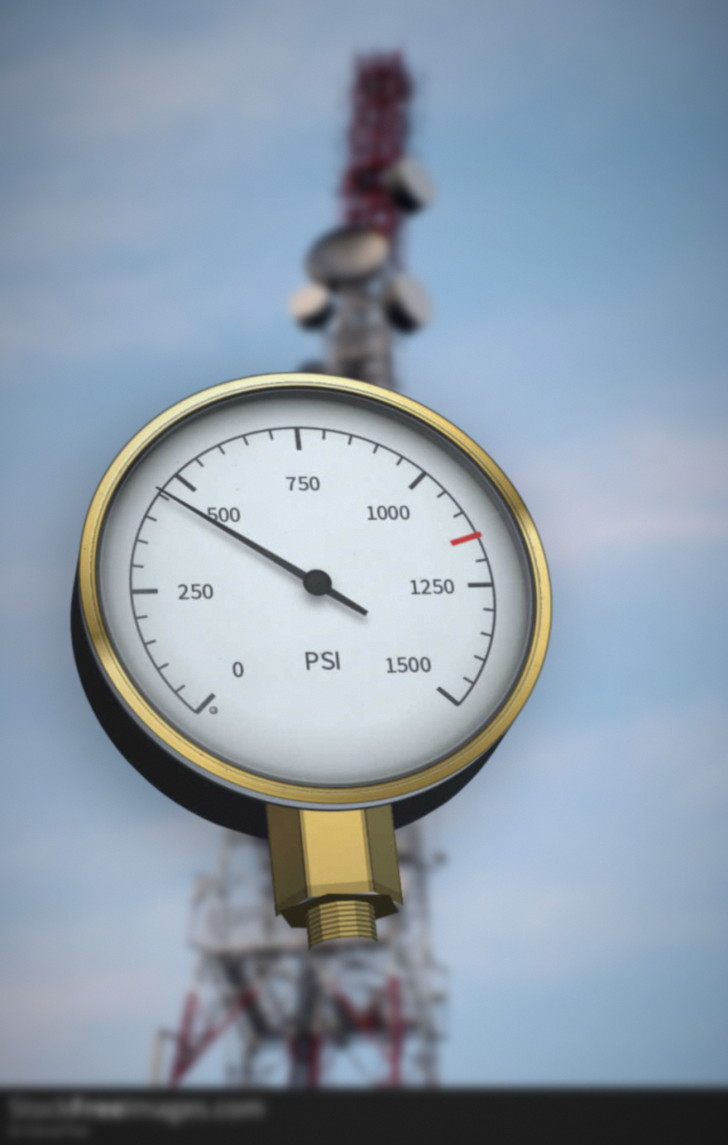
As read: 450 psi
